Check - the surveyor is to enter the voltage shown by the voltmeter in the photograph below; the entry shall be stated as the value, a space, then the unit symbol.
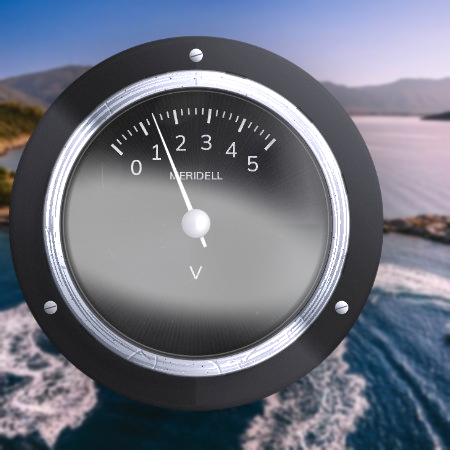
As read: 1.4 V
